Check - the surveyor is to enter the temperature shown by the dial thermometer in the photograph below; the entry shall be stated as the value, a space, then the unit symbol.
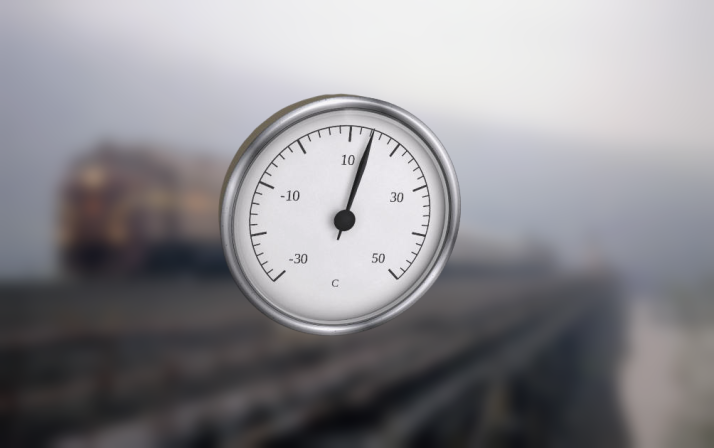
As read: 14 °C
